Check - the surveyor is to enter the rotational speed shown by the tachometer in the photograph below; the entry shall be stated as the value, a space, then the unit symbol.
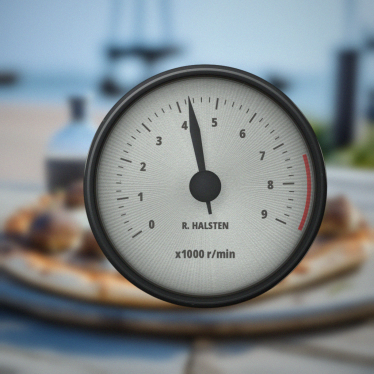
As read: 4300 rpm
